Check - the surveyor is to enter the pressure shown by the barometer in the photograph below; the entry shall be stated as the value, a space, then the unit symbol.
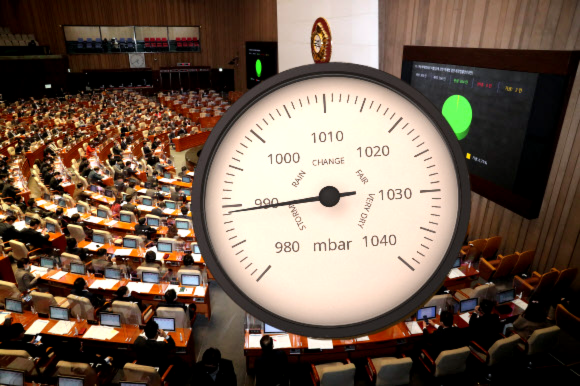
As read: 989 mbar
